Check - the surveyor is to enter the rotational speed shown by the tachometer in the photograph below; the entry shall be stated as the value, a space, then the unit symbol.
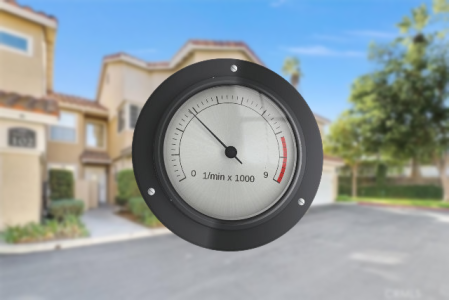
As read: 2800 rpm
